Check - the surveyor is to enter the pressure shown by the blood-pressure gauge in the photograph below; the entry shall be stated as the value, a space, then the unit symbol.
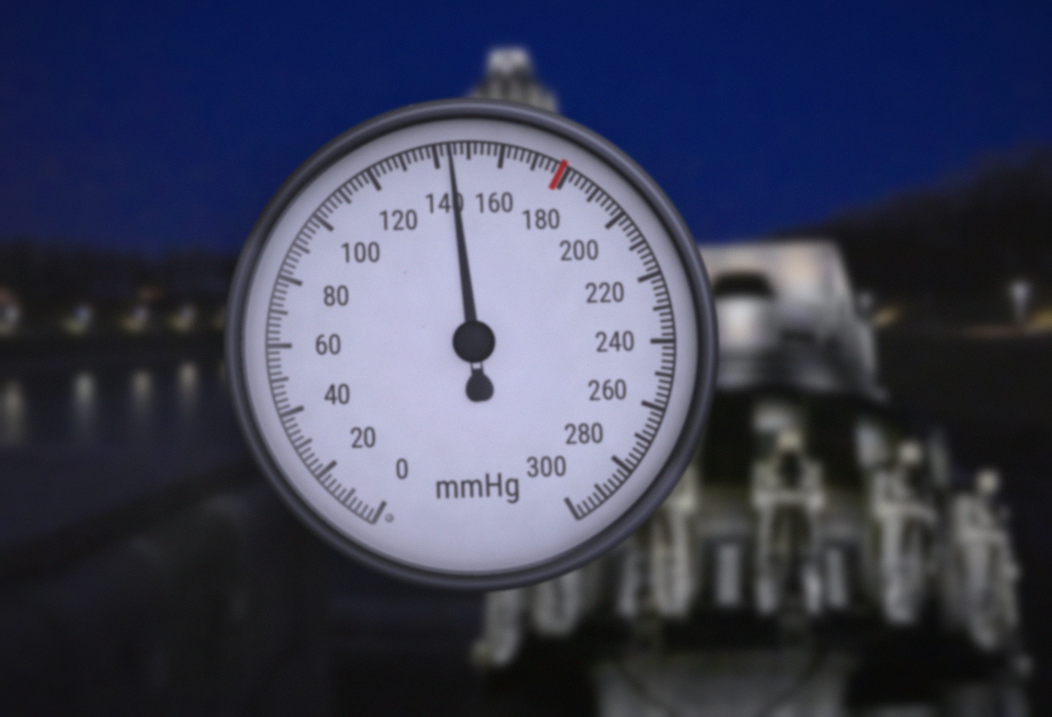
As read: 144 mmHg
